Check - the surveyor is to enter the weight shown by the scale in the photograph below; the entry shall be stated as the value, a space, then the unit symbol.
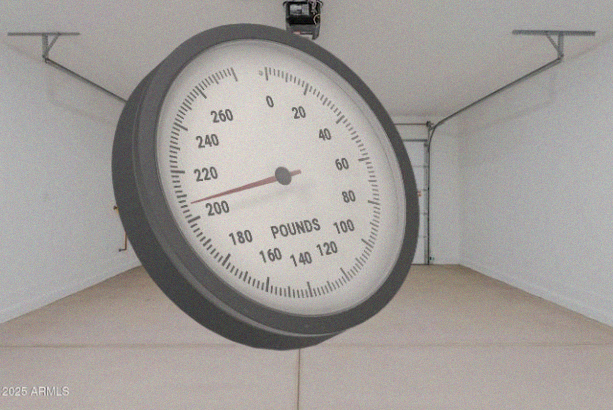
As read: 206 lb
